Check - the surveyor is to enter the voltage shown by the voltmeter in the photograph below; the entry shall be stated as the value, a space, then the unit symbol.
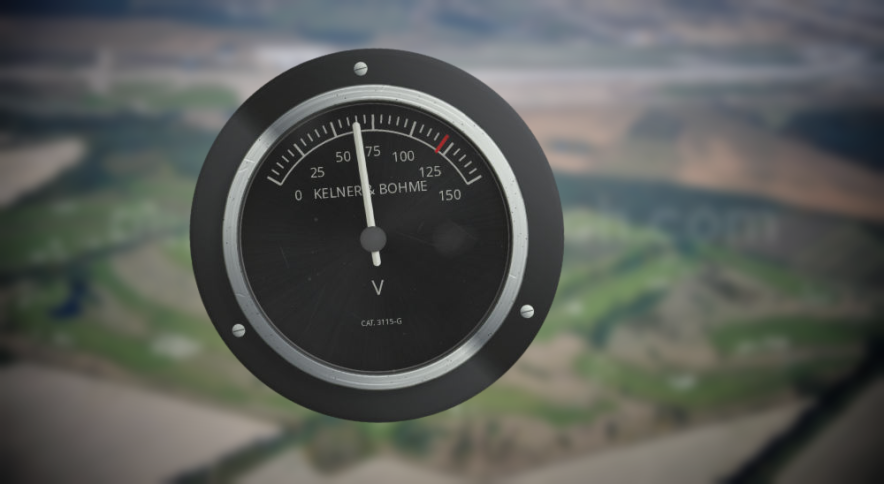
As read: 65 V
